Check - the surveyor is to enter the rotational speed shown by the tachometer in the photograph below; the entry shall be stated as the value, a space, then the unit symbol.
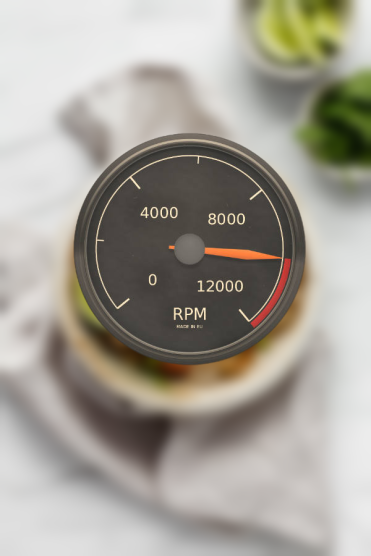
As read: 10000 rpm
